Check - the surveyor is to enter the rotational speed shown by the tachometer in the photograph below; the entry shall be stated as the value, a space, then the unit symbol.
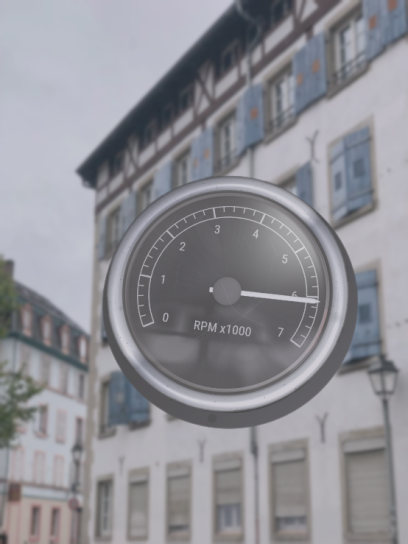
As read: 6100 rpm
